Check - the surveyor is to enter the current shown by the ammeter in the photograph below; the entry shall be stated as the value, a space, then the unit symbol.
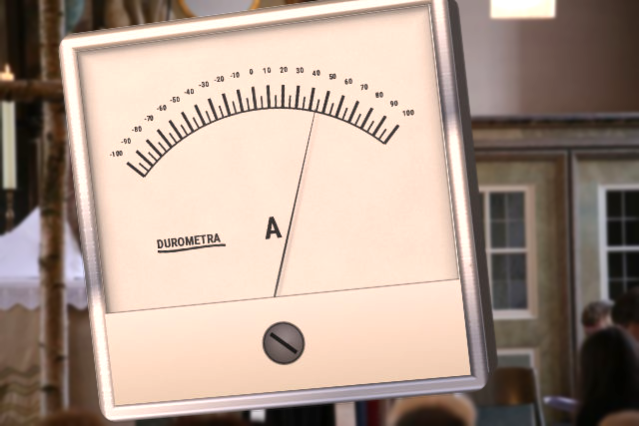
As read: 45 A
